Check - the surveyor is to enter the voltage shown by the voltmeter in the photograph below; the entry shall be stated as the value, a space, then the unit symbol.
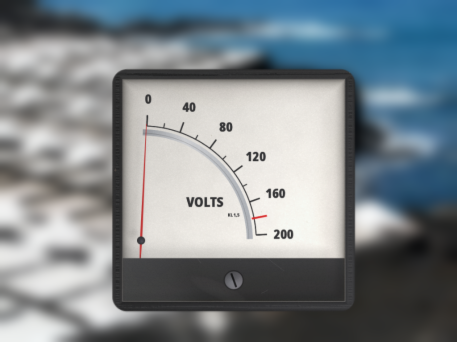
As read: 0 V
